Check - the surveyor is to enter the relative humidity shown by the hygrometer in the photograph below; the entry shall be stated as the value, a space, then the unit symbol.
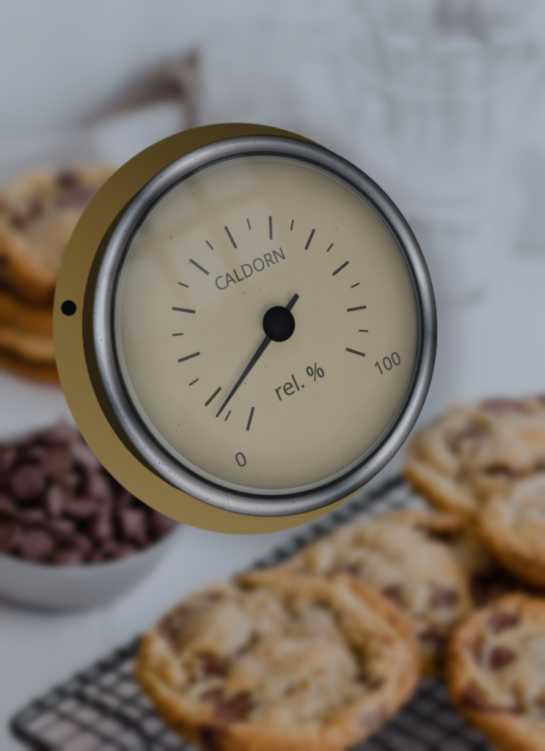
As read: 7.5 %
